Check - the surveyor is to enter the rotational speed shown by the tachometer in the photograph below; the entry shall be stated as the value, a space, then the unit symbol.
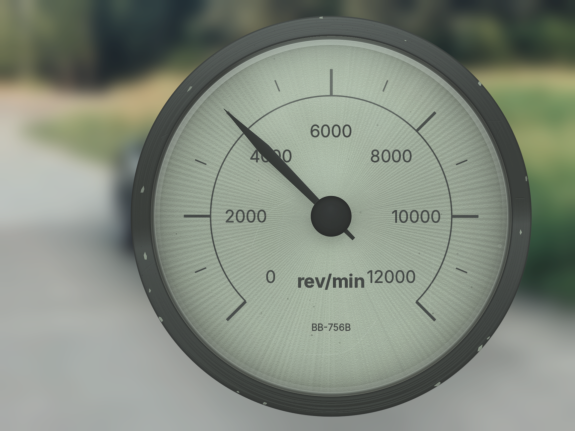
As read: 4000 rpm
